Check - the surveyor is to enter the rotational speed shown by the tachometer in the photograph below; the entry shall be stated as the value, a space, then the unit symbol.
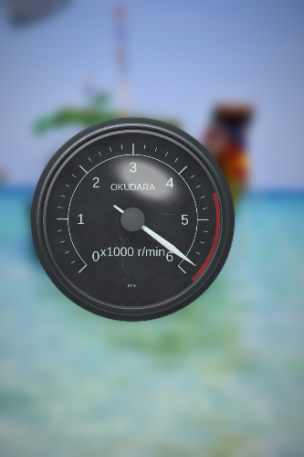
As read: 5800 rpm
